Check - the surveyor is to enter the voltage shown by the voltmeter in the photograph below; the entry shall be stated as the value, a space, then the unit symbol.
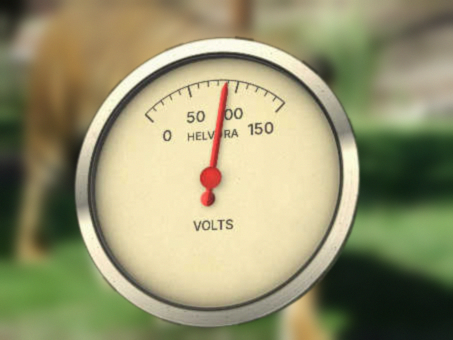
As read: 90 V
